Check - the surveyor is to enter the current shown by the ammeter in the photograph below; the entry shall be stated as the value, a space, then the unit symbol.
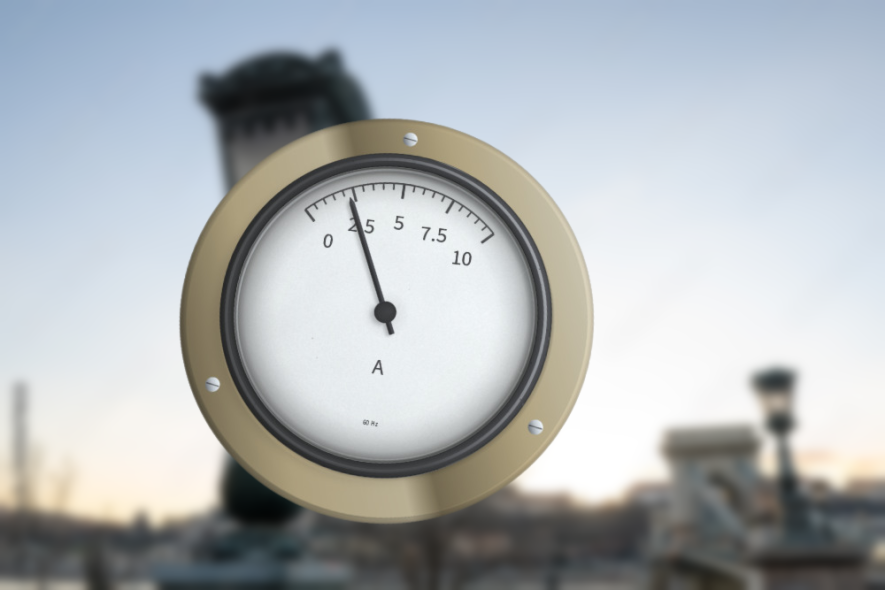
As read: 2.25 A
